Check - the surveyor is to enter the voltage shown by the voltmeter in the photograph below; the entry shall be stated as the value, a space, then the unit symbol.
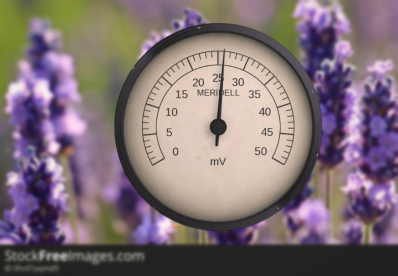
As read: 26 mV
